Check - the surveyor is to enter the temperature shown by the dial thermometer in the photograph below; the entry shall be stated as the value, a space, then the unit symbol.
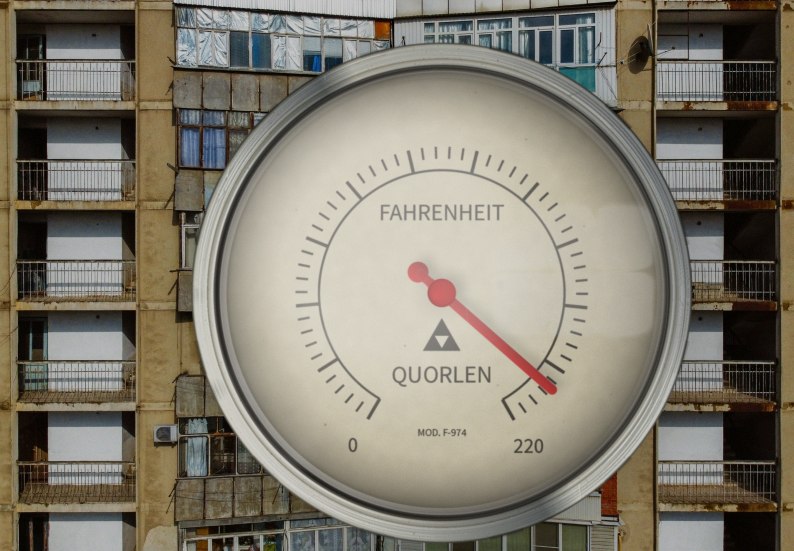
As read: 206 °F
